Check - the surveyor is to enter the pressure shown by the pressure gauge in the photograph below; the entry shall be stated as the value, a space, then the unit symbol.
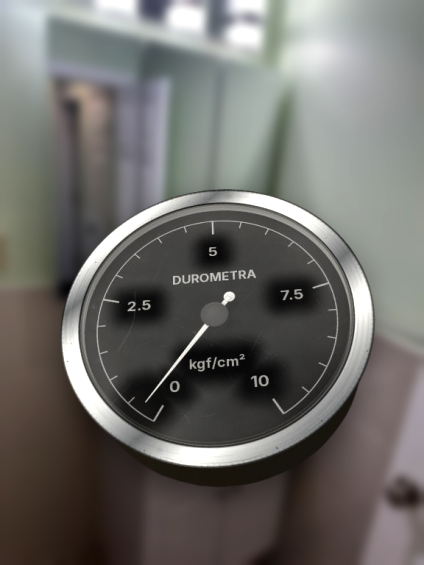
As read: 0.25 kg/cm²
